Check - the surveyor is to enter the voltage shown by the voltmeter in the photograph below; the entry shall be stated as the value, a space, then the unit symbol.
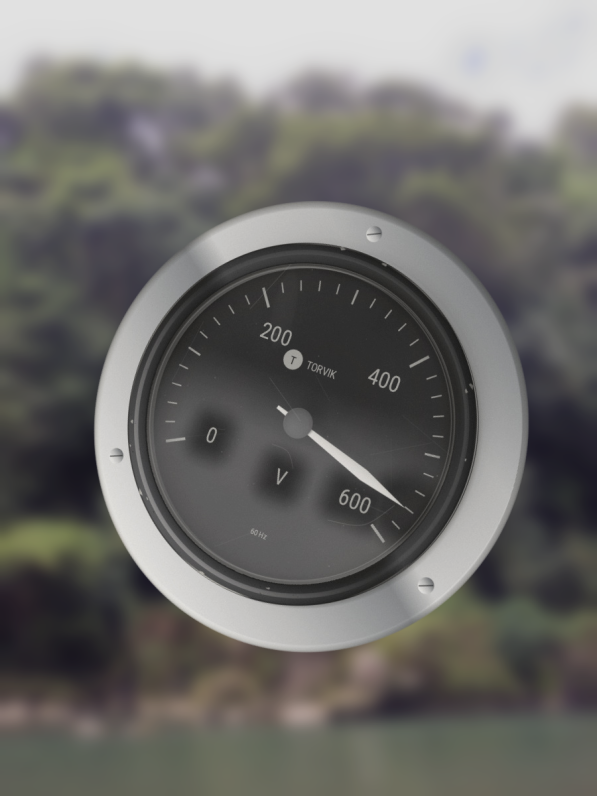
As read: 560 V
